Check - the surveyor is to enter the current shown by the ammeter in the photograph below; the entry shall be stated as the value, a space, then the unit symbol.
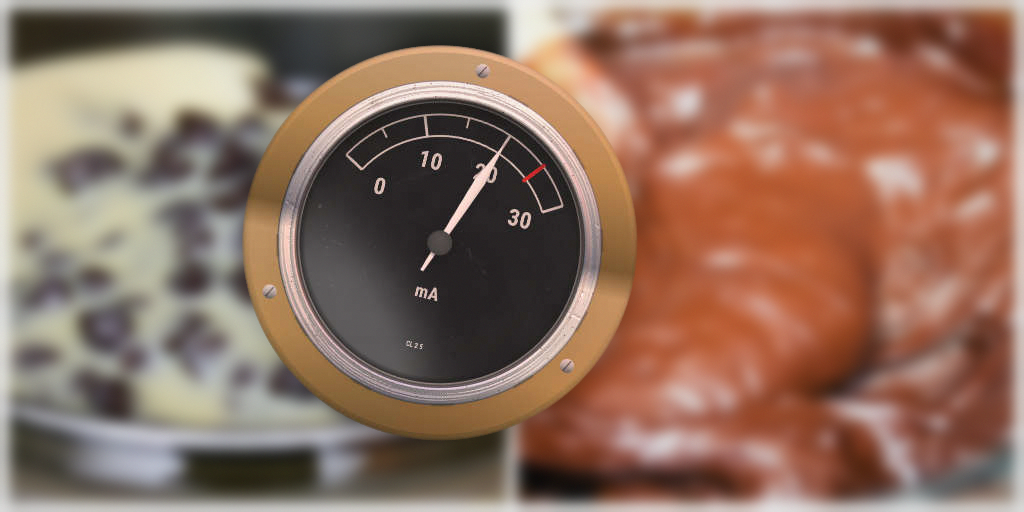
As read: 20 mA
